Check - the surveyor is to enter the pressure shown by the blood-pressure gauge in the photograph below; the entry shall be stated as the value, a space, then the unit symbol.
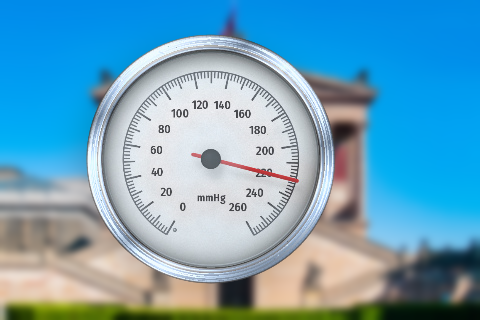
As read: 220 mmHg
